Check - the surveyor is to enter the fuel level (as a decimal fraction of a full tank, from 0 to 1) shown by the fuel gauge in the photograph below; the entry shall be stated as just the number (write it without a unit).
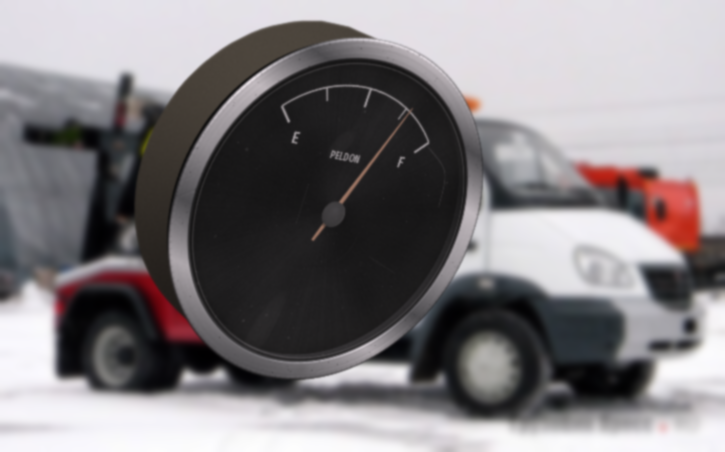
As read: 0.75
